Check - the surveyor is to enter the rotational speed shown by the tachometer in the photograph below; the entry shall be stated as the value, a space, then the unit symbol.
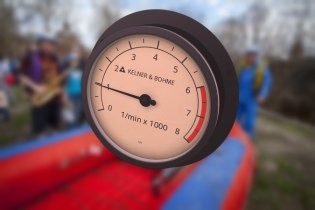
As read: 1000 rpm
